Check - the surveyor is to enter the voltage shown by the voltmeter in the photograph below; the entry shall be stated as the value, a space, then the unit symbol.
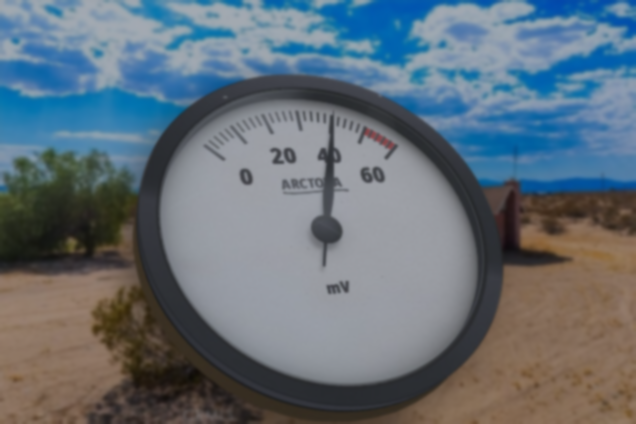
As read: 40 mV
